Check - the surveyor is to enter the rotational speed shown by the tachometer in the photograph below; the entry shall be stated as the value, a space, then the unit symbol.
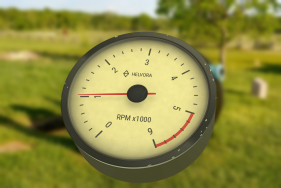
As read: 1000 rpm
